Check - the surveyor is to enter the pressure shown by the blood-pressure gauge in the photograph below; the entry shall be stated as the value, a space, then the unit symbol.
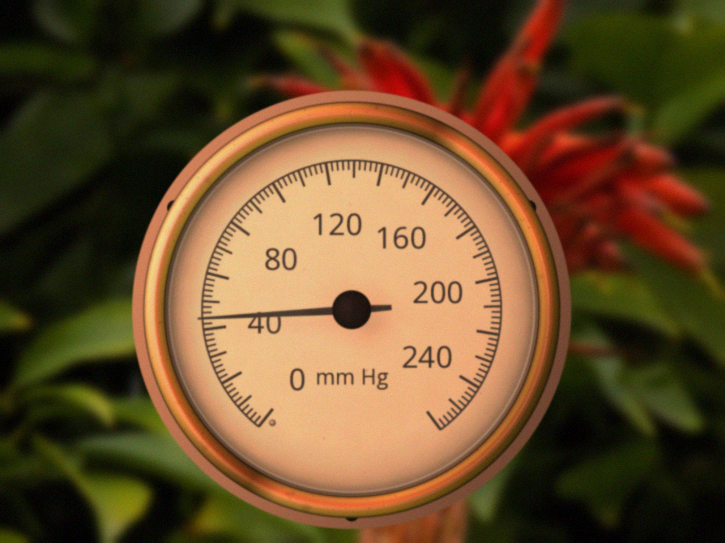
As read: 44 mmHg
